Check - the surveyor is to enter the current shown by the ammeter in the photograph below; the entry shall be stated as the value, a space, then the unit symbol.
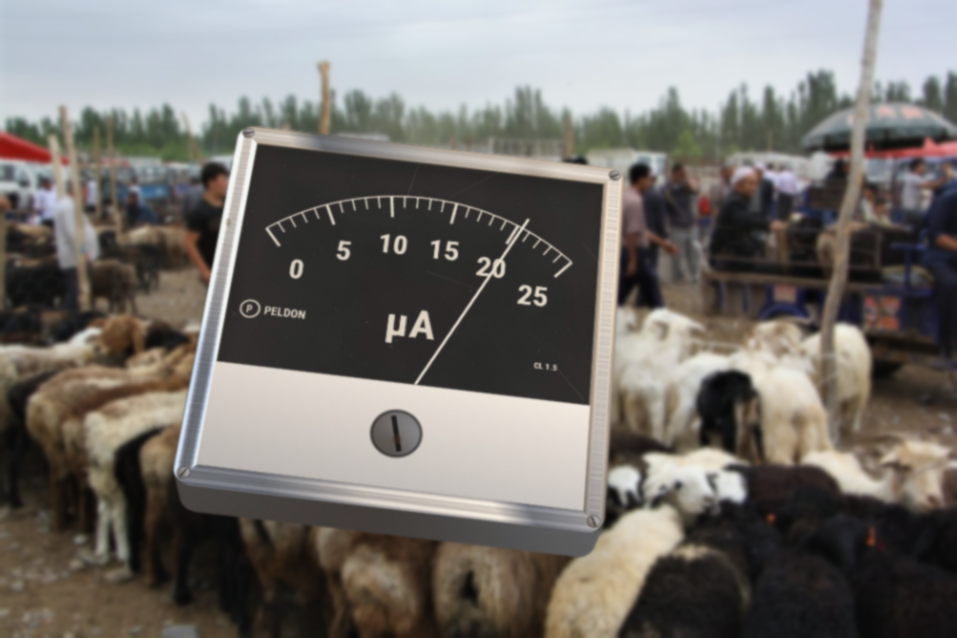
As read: 20.5 µA
